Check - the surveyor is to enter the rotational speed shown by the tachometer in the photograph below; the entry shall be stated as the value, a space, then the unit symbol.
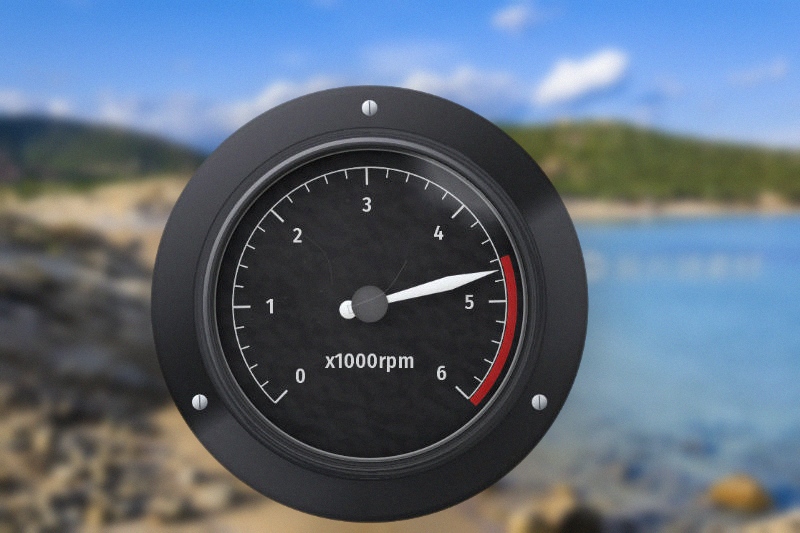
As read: 4700 rpm
